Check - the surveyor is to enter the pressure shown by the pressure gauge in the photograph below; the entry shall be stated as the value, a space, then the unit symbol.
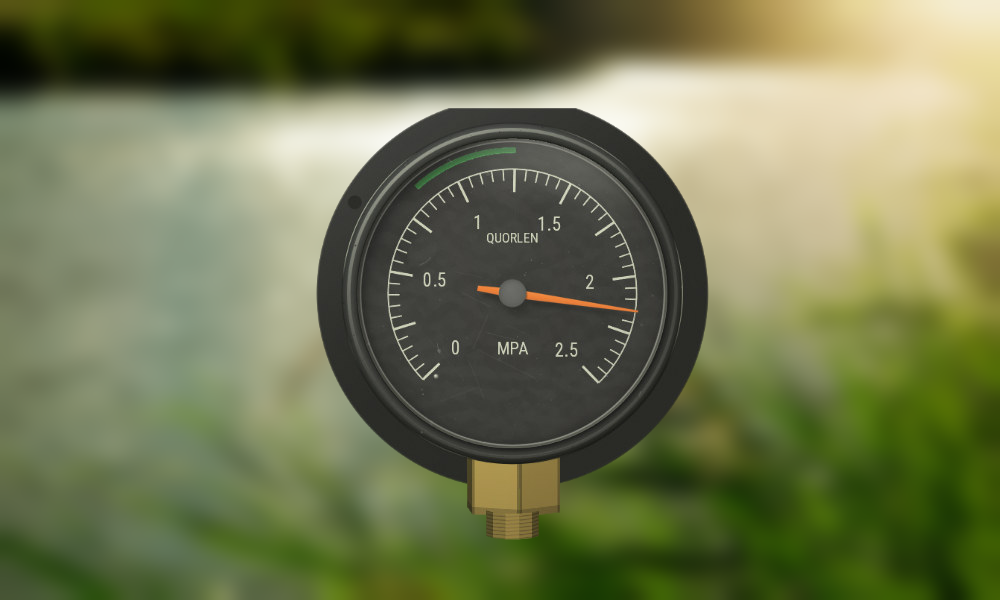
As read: 2.15 MPa
